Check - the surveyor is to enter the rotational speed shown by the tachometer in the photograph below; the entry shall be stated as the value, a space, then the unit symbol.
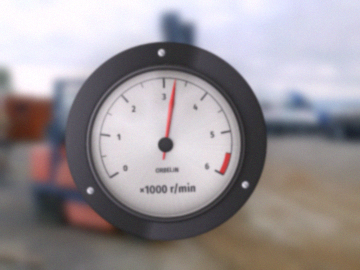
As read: 3250 rpm
